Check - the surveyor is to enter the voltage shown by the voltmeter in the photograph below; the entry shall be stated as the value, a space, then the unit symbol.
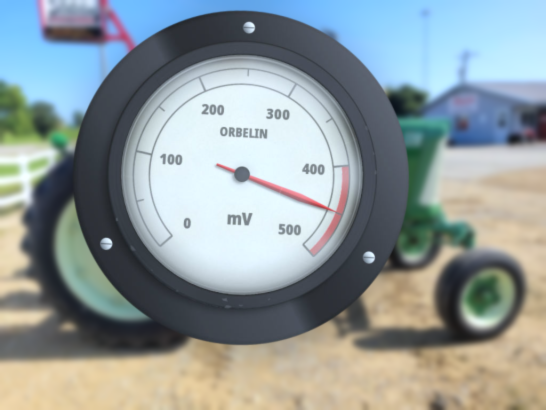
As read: 450 mV
